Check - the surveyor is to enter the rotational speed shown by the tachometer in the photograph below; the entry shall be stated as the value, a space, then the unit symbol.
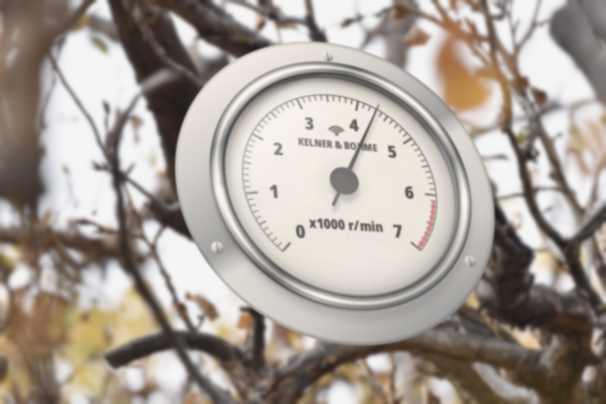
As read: 4300 rpm
